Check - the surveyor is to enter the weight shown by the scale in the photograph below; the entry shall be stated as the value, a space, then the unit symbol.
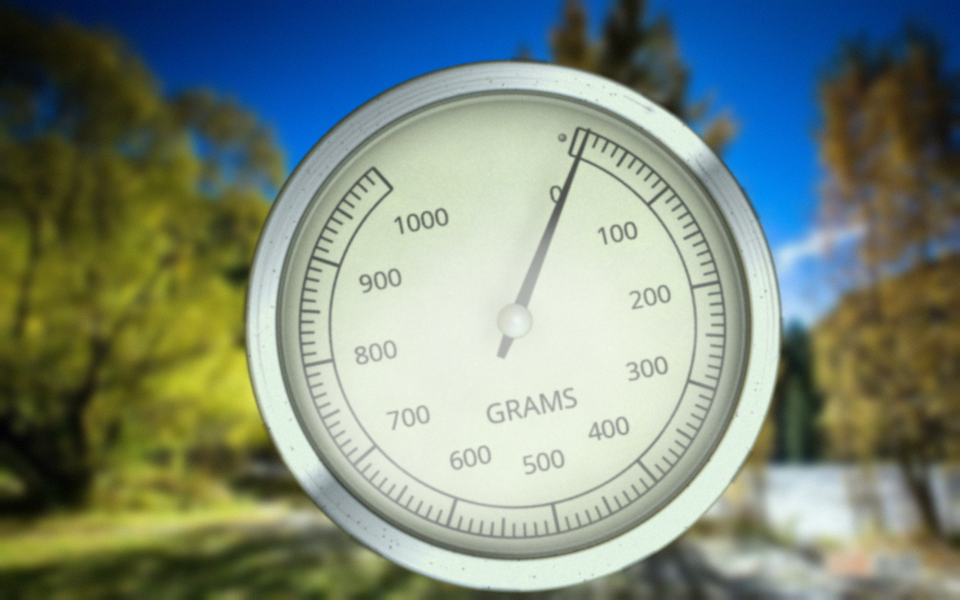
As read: 10 g
